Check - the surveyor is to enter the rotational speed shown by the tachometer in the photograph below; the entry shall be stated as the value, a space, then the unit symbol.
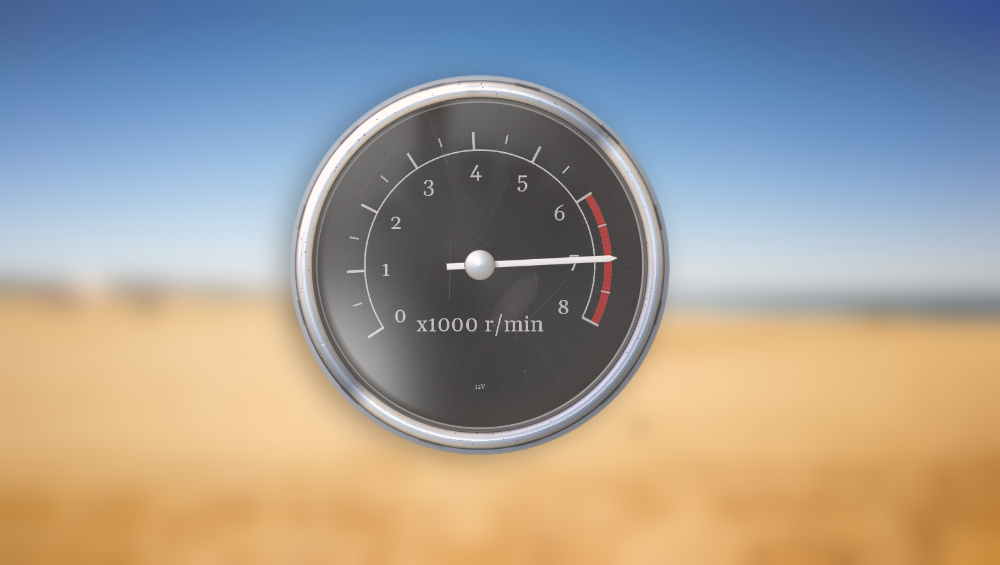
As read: 7000 rpm
